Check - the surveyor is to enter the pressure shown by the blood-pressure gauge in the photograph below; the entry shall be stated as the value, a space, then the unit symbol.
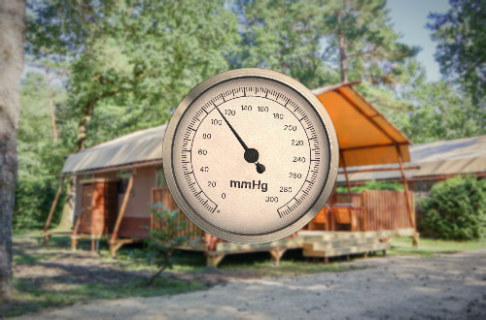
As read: 110 mmHg
